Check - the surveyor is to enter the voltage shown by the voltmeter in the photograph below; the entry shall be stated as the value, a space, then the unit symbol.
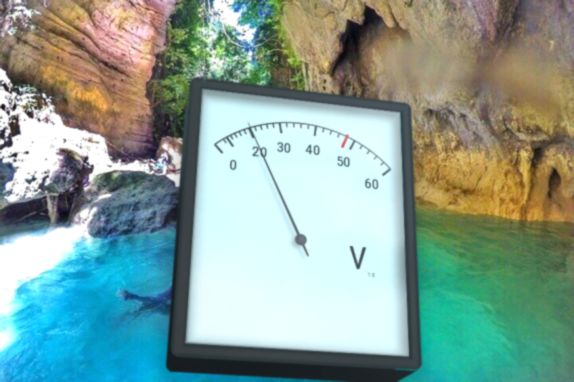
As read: 20 V
